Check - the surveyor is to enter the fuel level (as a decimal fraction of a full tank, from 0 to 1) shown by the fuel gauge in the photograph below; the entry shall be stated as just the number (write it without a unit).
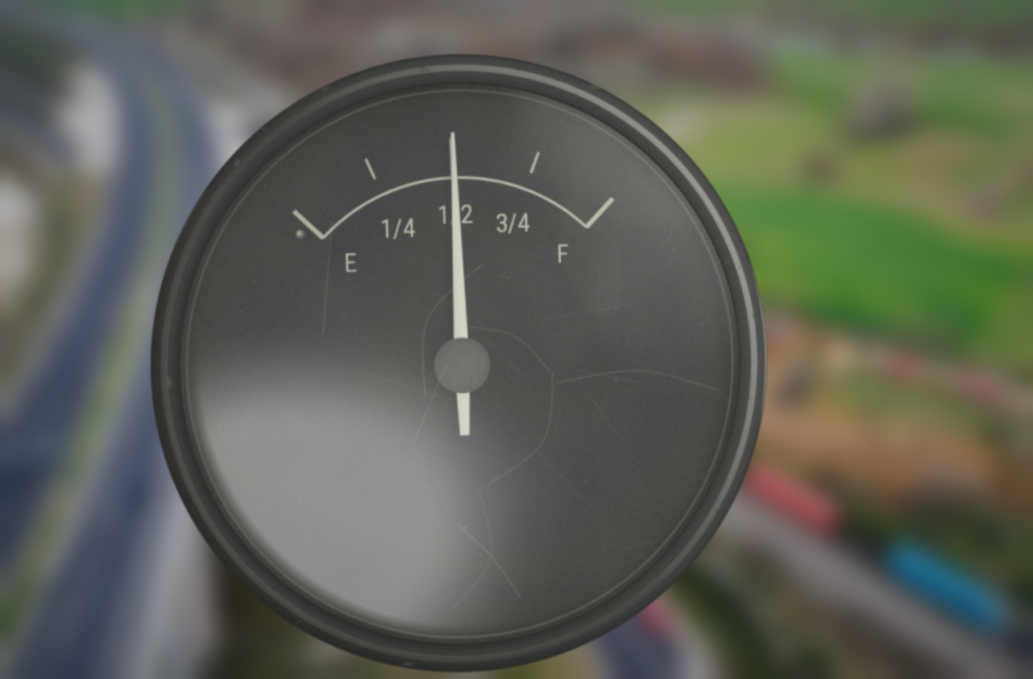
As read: 0.5
